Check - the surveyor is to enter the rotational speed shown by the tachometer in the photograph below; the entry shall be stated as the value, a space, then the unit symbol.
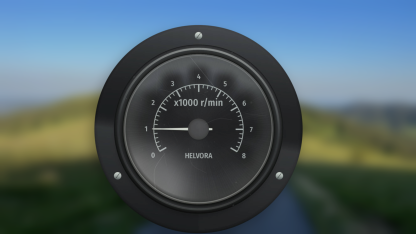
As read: 1000 rpm
